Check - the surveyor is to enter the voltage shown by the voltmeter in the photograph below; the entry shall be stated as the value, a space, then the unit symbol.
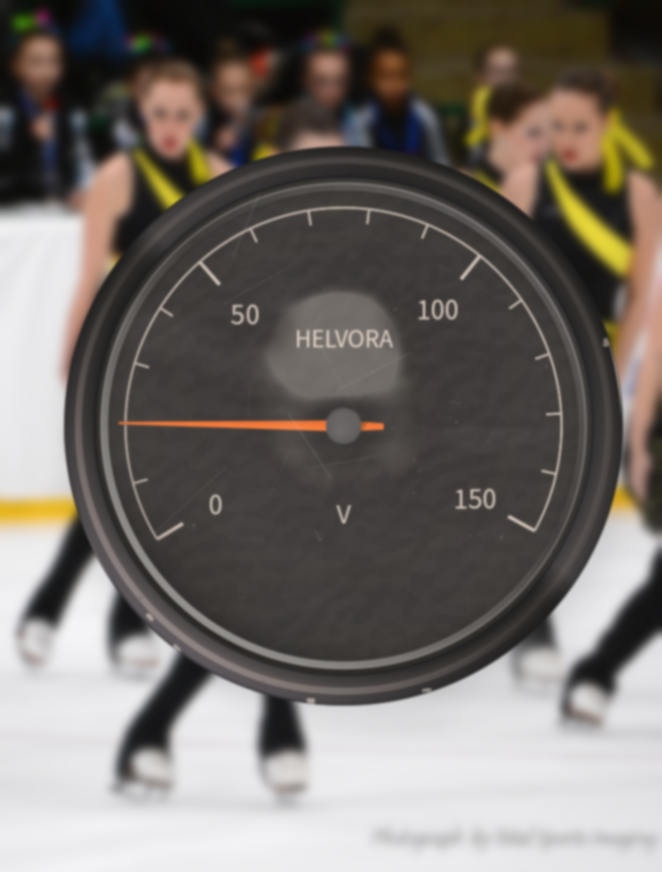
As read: 20 V
